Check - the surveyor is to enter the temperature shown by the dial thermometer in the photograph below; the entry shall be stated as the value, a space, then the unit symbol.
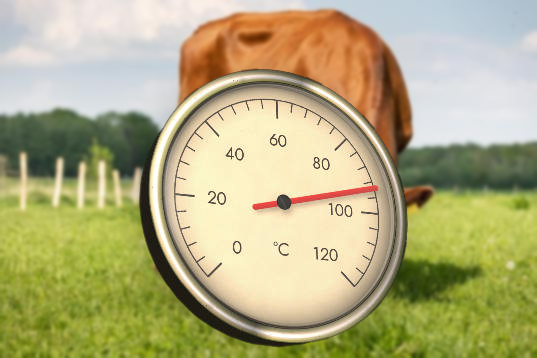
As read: 94 °C
